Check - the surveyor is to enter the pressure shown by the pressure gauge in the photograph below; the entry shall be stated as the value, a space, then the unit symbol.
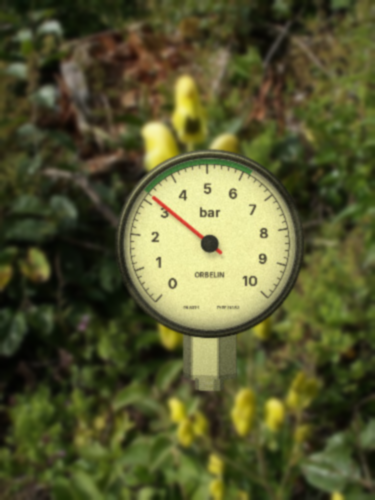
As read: 3.2 bar
